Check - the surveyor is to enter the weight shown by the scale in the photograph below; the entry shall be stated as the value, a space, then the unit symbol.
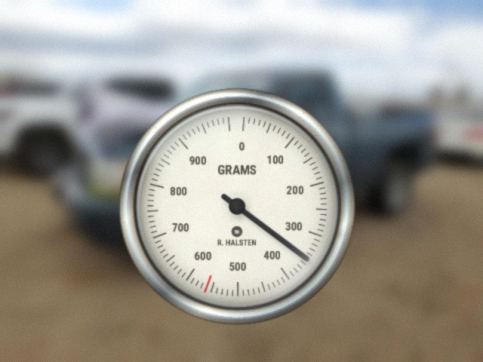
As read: 350 g
